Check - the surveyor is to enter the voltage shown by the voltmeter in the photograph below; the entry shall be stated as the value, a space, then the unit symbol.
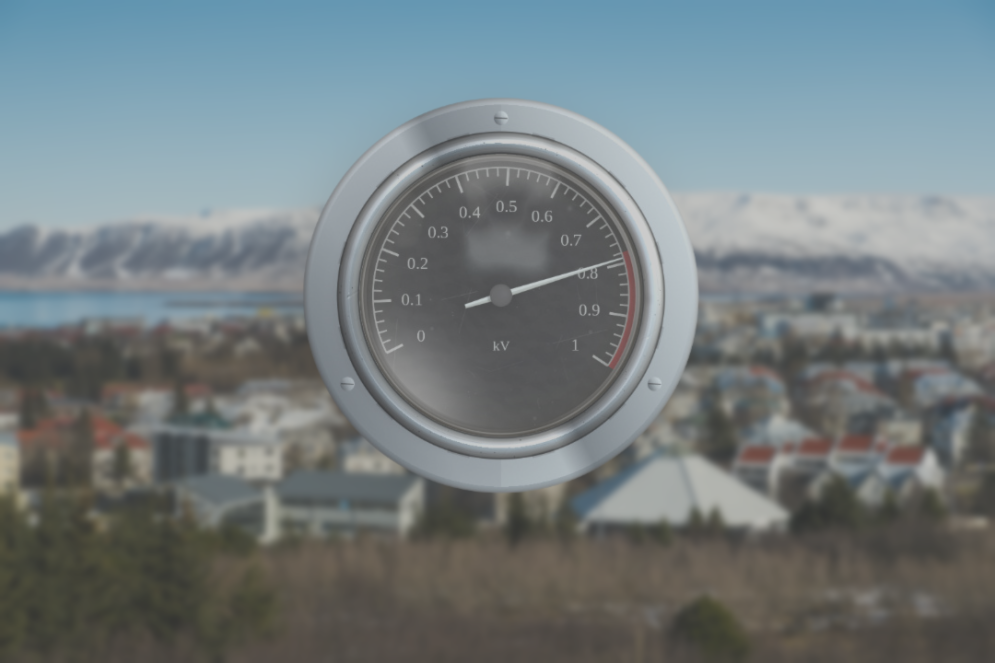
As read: 0.79 kV
